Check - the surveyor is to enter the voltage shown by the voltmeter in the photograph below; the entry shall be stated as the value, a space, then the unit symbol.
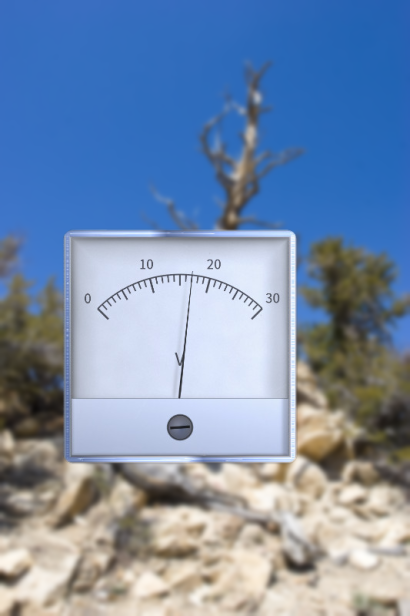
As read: 17 V
